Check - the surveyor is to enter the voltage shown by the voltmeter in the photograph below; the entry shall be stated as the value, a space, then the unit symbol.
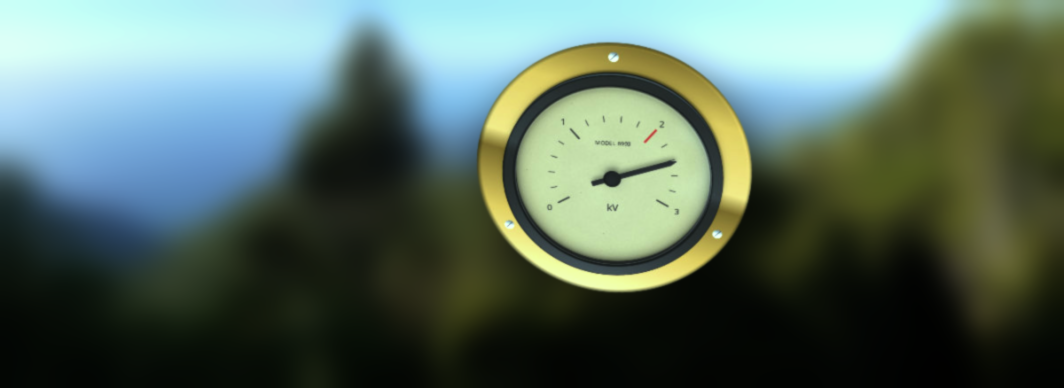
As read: 2.4 kV
